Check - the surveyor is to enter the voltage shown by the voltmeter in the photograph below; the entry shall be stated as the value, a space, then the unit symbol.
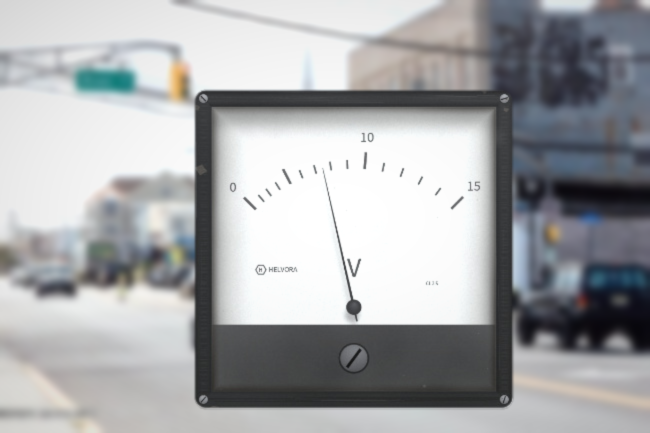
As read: 7.5 V
